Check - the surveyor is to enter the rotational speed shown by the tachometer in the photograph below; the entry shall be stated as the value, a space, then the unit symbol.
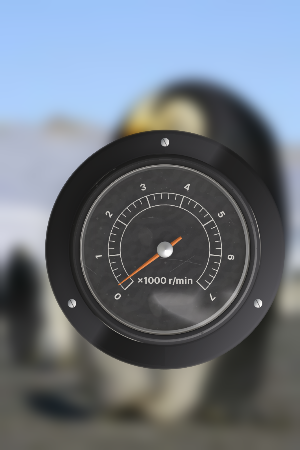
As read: 200 rpm
